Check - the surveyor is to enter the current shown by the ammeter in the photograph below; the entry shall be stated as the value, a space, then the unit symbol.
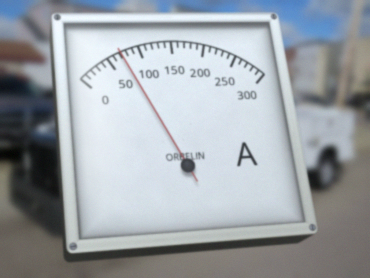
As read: 70 A
